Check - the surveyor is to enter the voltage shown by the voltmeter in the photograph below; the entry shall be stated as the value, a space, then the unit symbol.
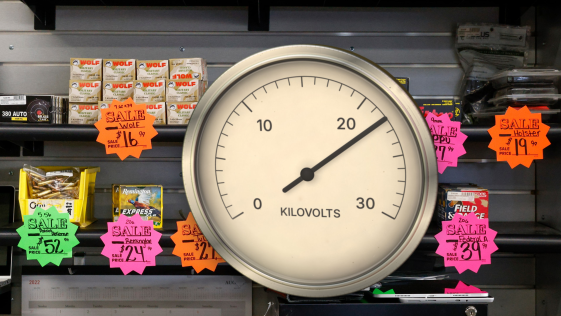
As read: 22 kV
